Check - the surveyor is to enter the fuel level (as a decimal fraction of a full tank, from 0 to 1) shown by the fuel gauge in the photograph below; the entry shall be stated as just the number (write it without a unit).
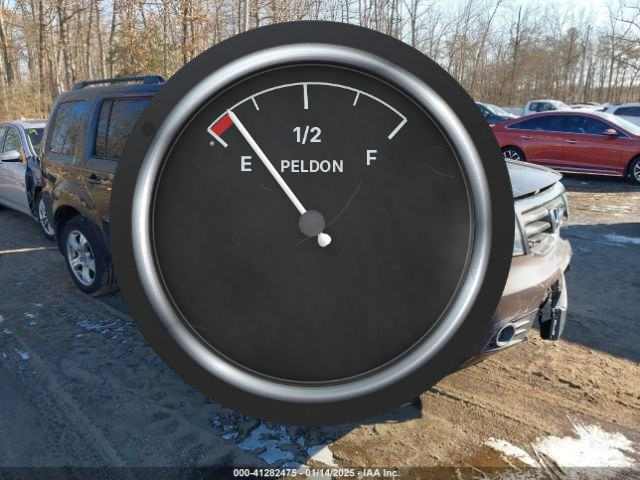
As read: 0.125
